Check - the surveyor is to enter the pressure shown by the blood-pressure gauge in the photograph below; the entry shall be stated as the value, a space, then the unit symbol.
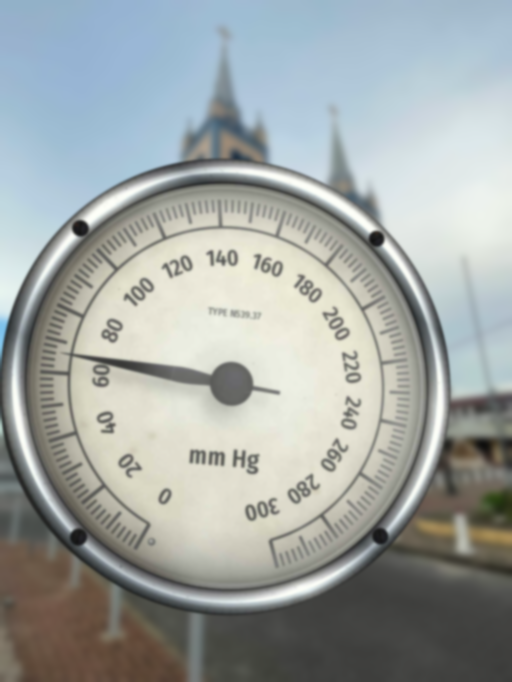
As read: 66 mmHg
